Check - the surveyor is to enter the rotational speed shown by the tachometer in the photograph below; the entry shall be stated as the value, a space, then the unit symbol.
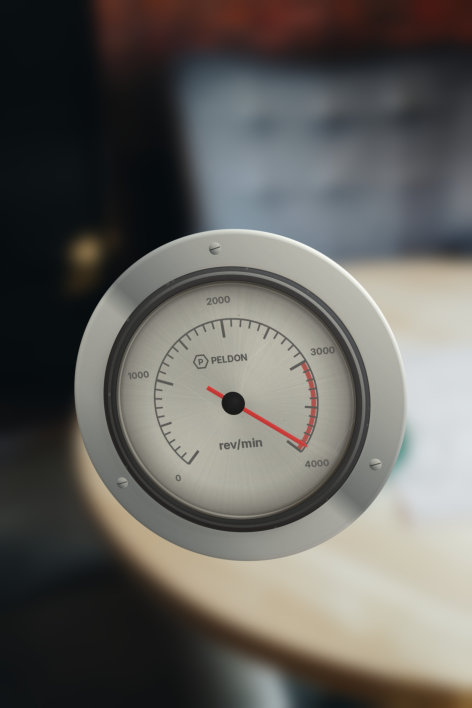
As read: 3900 rpm
